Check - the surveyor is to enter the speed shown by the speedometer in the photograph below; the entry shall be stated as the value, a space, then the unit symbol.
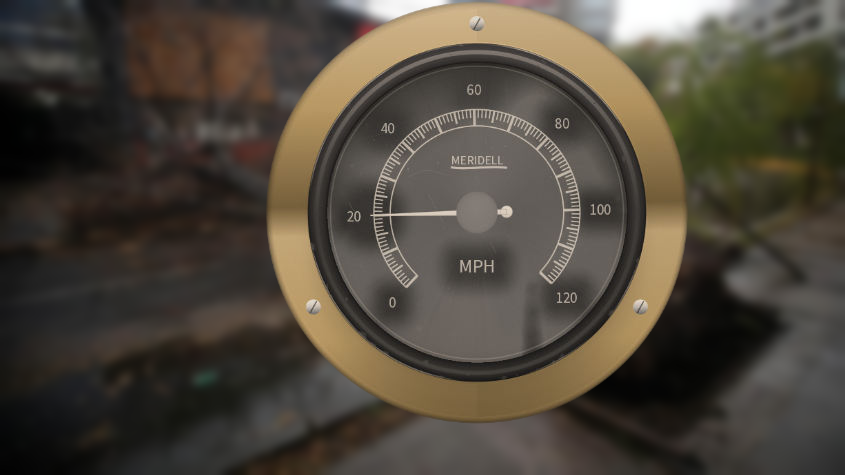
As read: 20 mph
